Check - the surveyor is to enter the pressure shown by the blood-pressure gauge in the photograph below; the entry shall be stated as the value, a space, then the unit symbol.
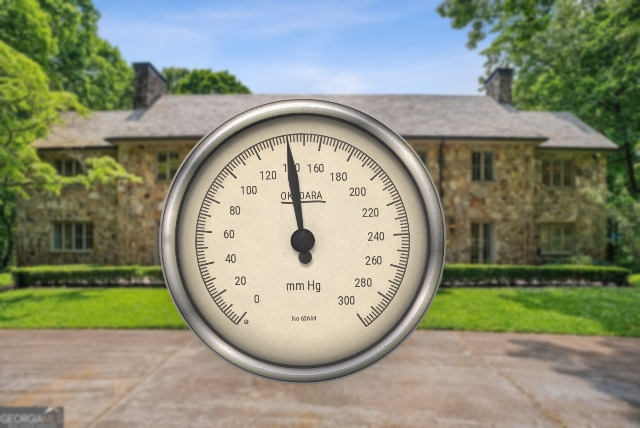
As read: 140 mmHg
